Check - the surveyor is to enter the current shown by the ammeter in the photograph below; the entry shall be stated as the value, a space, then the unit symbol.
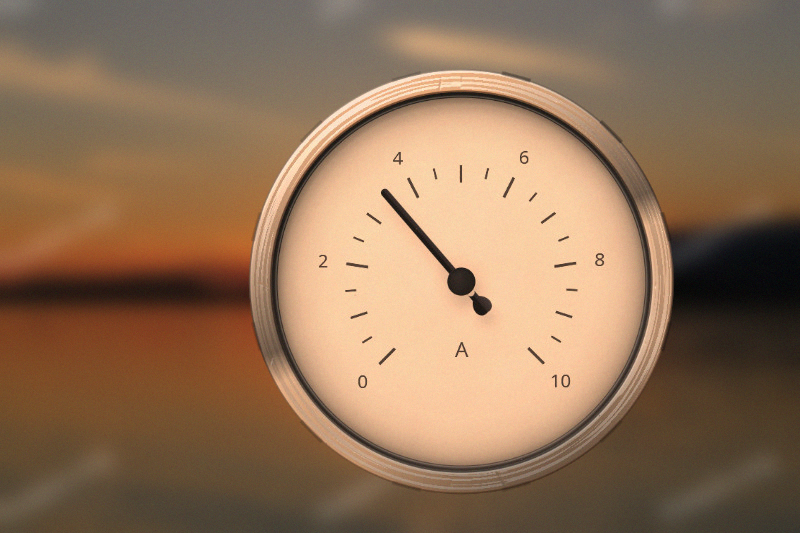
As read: 3.5 A
